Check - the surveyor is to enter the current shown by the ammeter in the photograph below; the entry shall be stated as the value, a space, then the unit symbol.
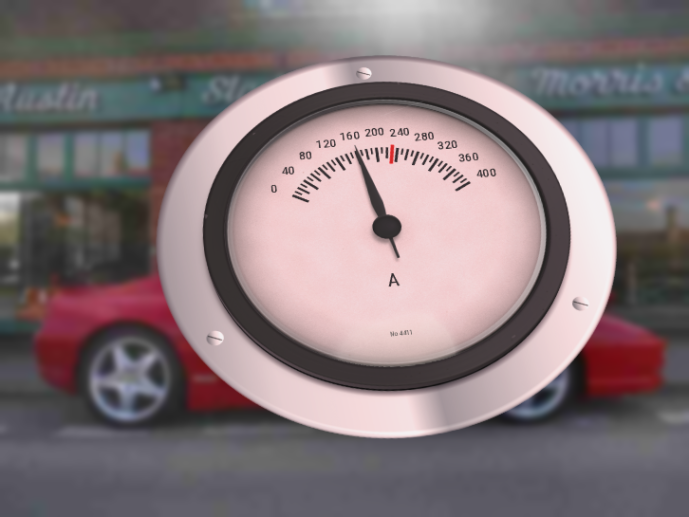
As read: 160 A
